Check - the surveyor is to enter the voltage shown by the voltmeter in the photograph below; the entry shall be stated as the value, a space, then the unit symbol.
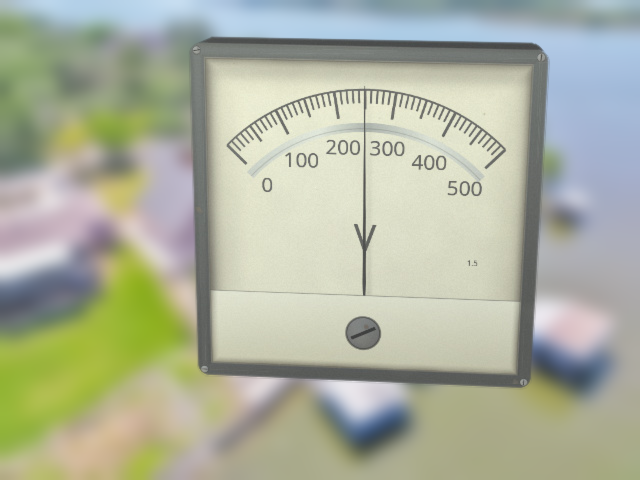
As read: 250 V
